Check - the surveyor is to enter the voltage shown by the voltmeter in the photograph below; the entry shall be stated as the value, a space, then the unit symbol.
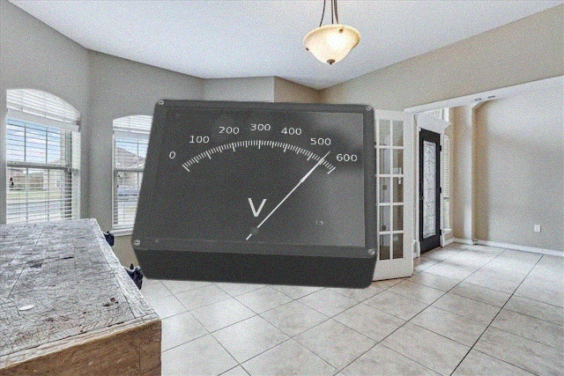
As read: 550 V
